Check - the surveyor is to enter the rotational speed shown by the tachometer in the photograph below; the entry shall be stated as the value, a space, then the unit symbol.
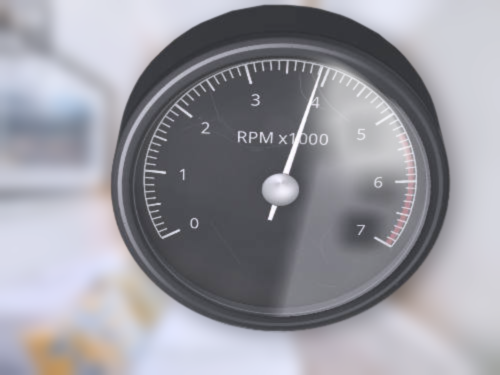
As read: 3900 rpm
